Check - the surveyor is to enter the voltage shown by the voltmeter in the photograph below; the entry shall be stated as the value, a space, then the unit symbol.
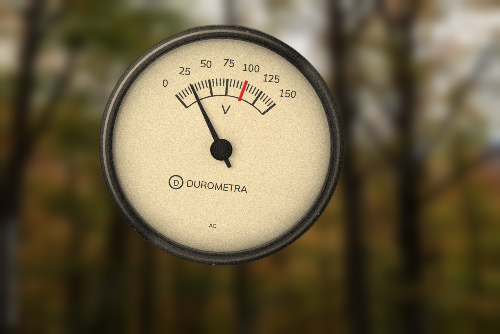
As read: 25 V
